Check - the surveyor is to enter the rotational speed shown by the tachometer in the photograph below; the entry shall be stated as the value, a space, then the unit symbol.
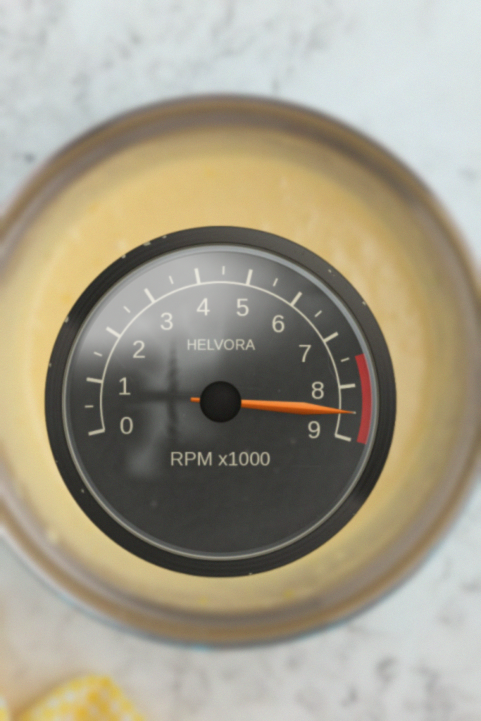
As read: 8500 rpm
